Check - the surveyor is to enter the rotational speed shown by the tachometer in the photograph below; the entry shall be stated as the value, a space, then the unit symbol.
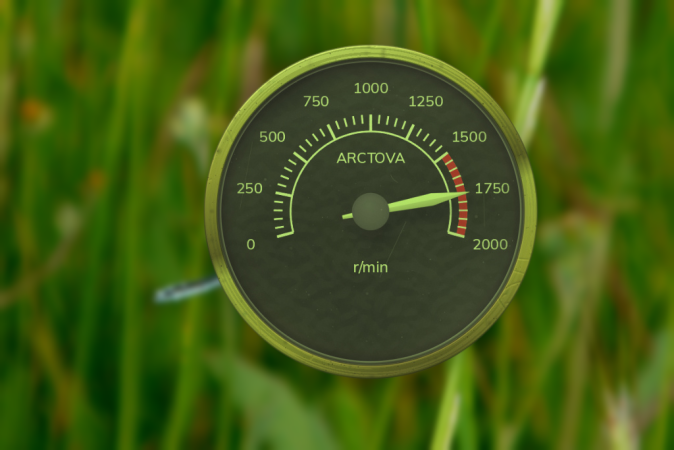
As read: 1750 rpm
